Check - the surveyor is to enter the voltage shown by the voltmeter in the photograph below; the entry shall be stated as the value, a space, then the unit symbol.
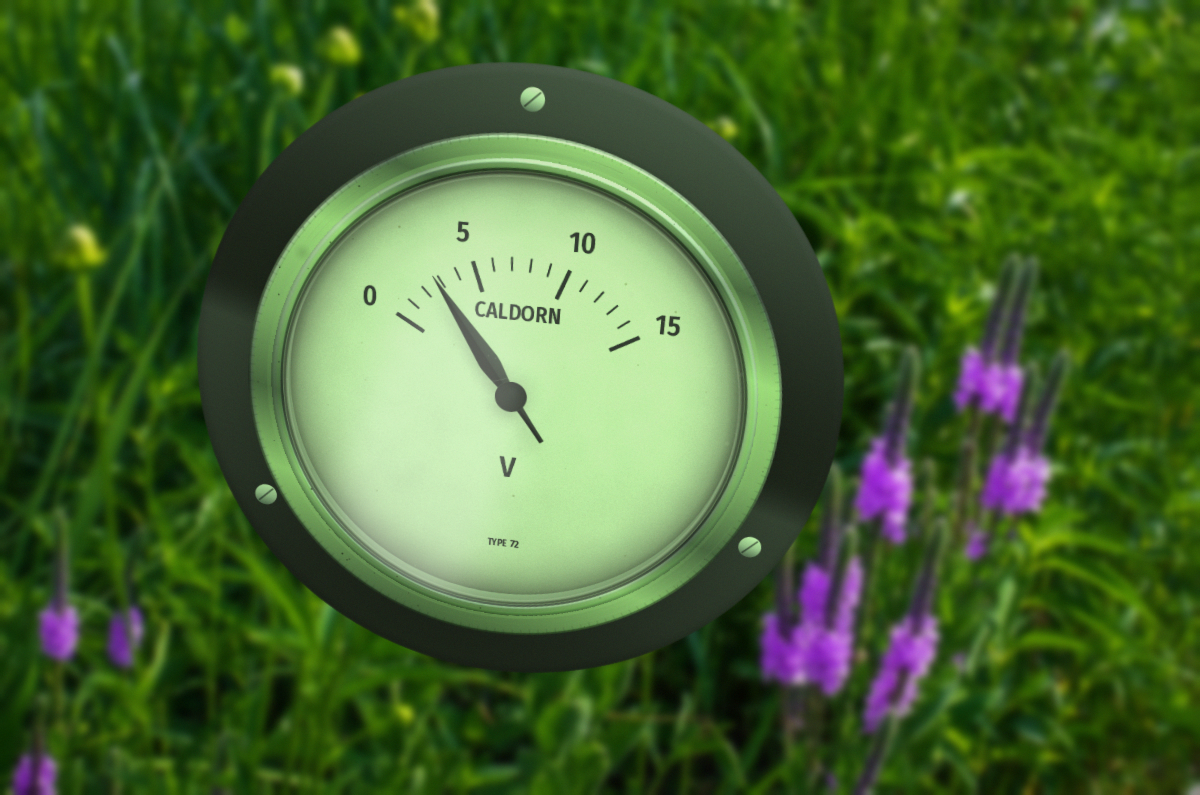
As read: 3 V
